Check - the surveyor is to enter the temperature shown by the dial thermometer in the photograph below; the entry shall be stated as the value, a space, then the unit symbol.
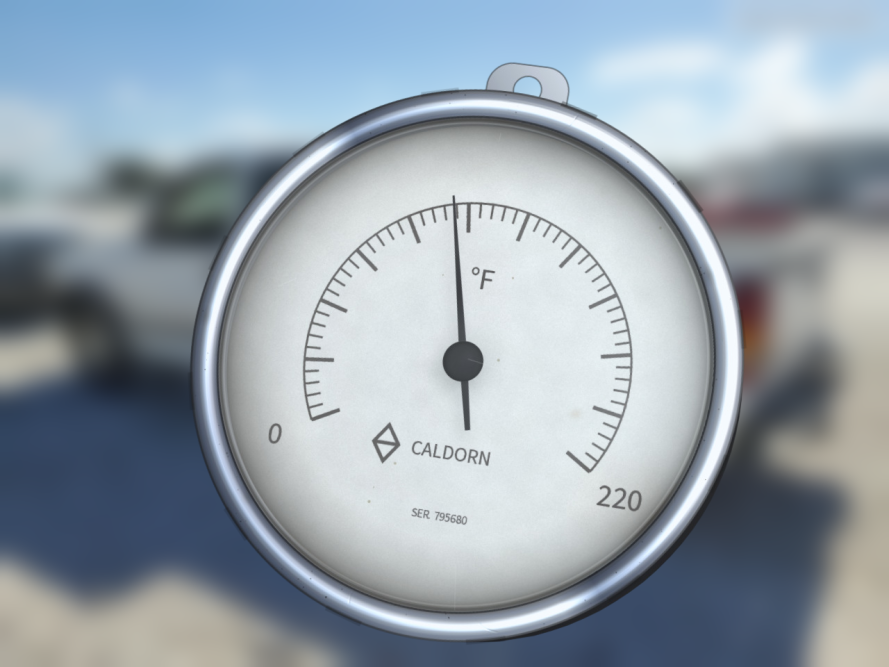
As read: 96 °F
